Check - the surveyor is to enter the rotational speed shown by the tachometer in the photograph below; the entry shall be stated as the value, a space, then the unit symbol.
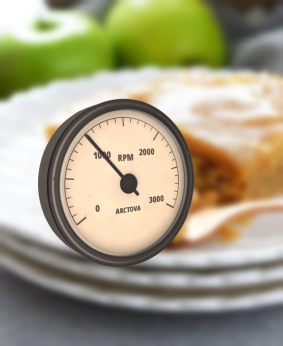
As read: 1000 rpm
